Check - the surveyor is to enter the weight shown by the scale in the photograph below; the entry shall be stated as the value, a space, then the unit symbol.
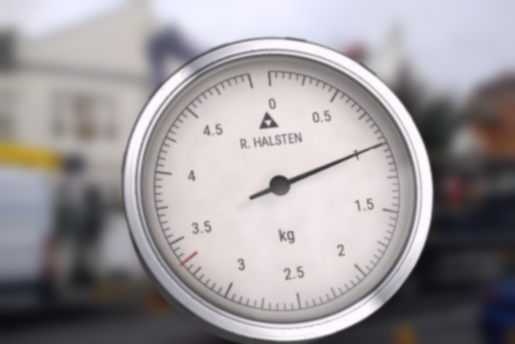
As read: 1 kg
